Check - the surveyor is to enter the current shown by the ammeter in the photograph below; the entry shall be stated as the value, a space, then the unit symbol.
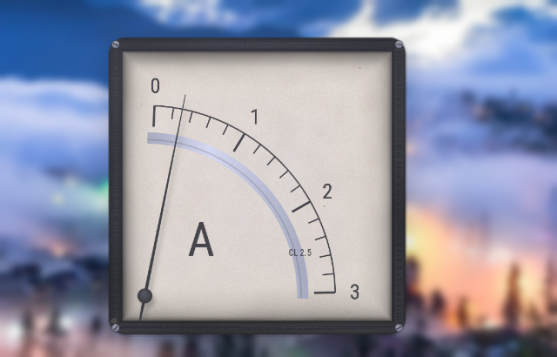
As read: 0.3 A
